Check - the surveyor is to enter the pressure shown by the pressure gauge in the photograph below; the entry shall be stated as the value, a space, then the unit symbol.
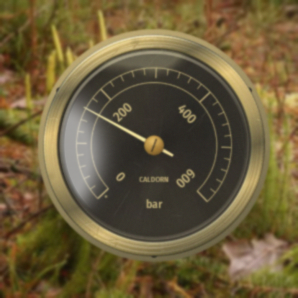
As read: 160 bar
